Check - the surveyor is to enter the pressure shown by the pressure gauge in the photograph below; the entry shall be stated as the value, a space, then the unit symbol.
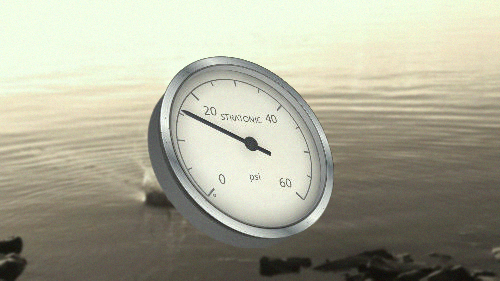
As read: 15 psi
